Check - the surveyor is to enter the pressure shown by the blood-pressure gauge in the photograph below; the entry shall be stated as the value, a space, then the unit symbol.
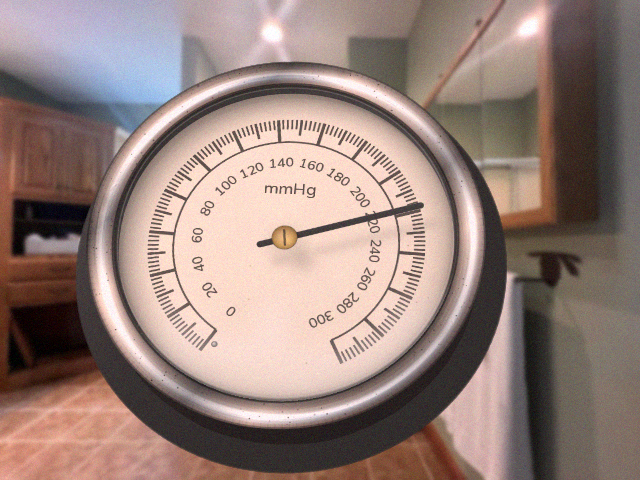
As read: 220 mmHg
